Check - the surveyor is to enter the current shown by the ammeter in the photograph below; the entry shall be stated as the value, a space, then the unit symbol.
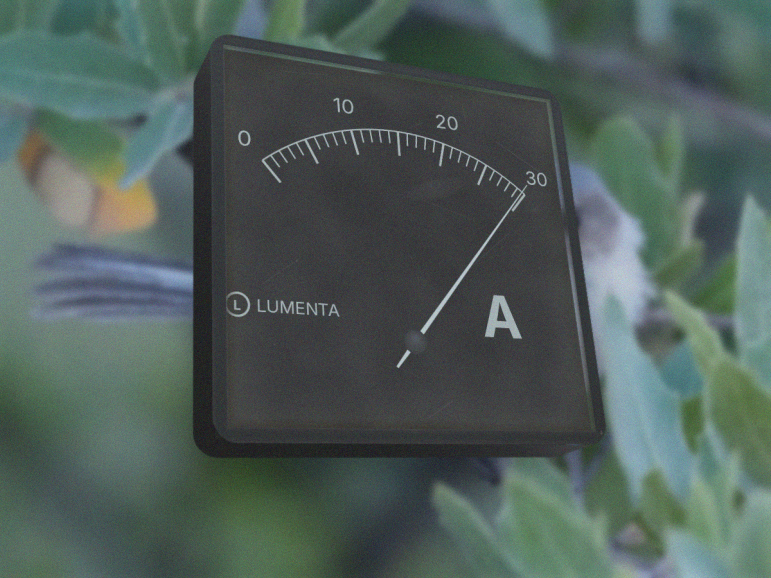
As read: 29.5 A
